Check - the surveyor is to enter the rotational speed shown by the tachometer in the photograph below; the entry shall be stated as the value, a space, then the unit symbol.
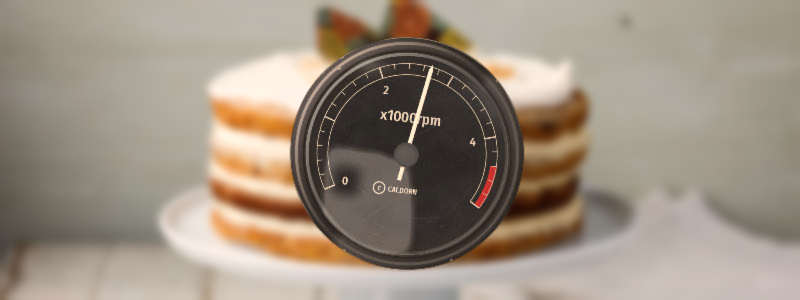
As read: 2700 rpm
